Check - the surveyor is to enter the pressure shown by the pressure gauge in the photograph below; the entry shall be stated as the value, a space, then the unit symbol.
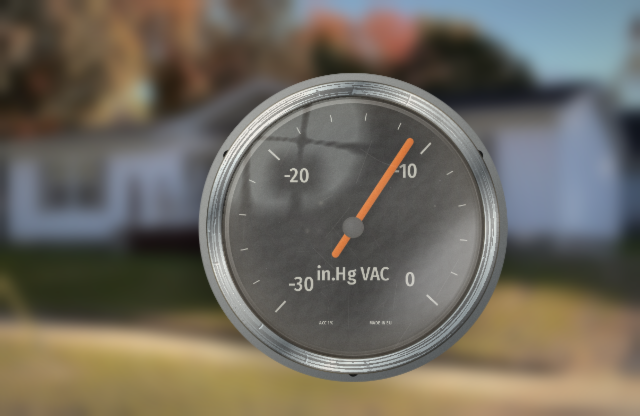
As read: -11 inHg
